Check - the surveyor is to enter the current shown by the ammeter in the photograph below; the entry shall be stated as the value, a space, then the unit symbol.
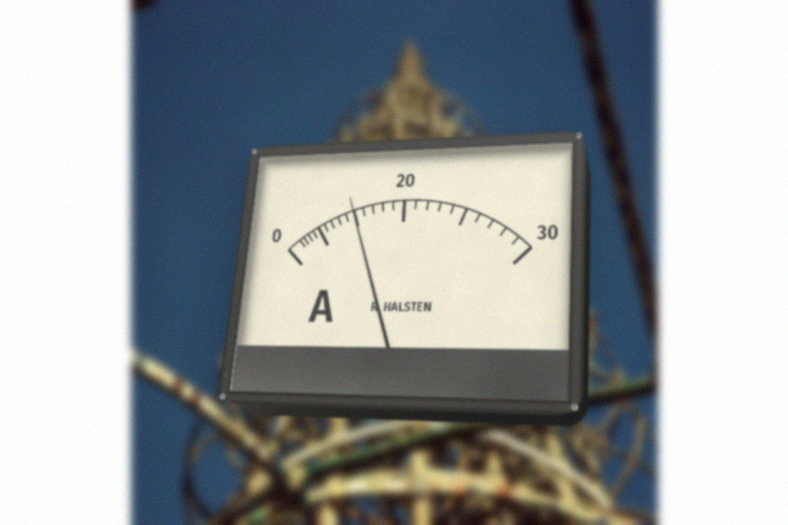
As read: 15 A
